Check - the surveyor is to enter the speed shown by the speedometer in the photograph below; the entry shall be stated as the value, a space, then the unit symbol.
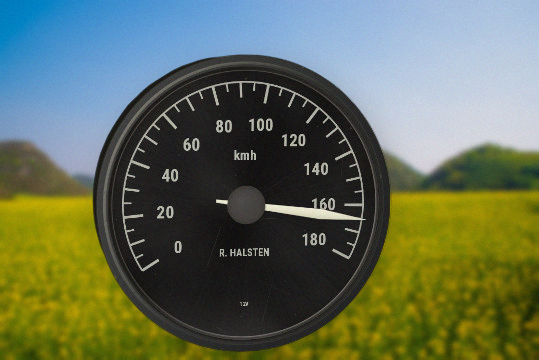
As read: 165 km/h
